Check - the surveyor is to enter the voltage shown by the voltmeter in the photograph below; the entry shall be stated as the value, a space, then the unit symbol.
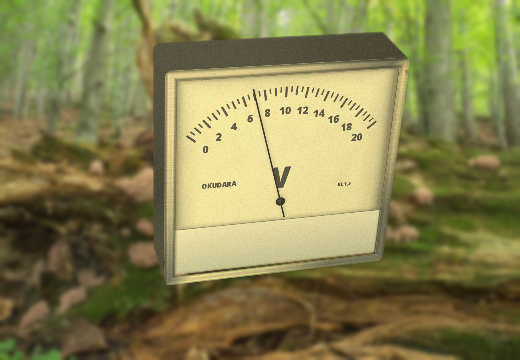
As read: 7 V
